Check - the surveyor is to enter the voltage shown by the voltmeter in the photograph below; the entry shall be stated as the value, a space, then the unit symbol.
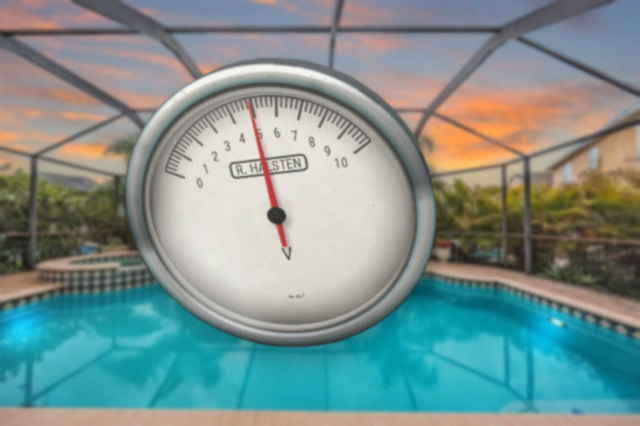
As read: 5 V
